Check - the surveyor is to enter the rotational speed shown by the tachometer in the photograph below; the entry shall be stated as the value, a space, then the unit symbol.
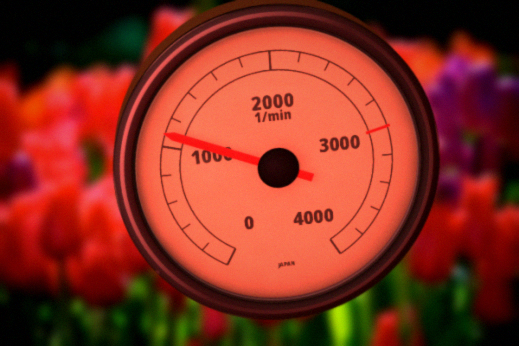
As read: 1100 rpm
